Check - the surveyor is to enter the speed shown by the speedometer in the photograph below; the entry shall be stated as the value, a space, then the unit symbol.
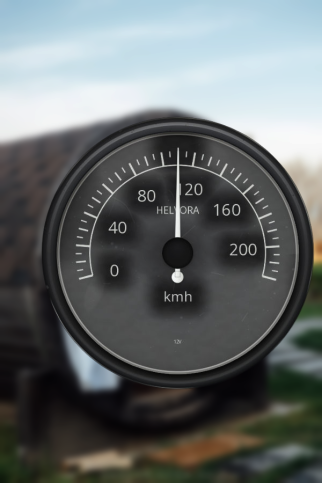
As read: 110 km/h
